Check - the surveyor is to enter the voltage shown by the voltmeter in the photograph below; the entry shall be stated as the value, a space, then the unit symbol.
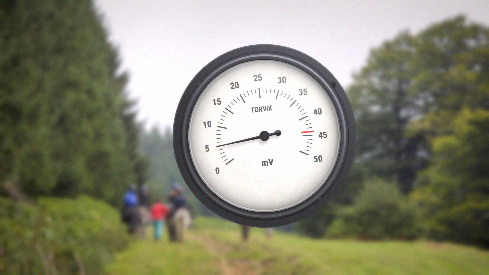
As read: 5 mV
